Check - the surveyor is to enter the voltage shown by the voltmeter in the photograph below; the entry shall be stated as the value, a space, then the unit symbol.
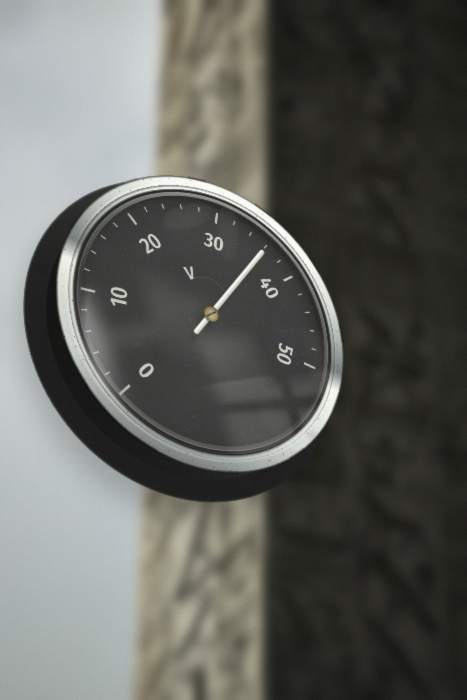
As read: 36 V
